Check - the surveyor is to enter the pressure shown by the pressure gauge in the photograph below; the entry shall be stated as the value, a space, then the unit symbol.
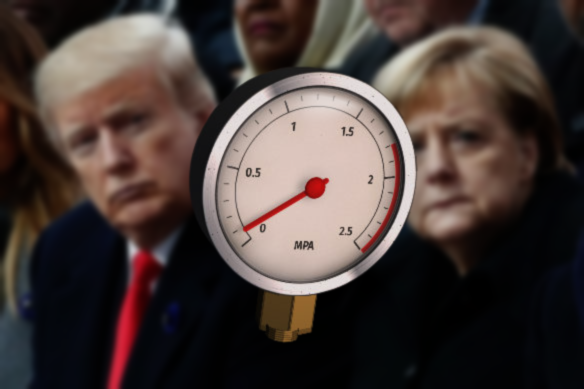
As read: 0.1 MPa
